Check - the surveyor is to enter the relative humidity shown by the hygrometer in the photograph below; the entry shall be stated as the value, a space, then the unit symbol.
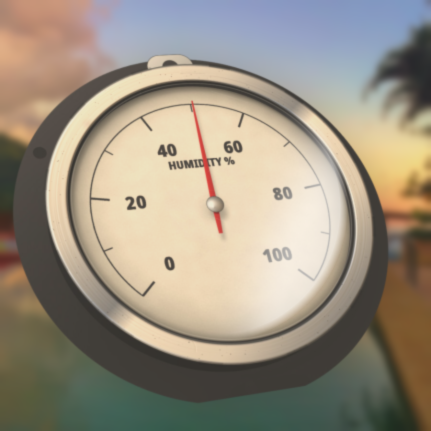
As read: 50 %
